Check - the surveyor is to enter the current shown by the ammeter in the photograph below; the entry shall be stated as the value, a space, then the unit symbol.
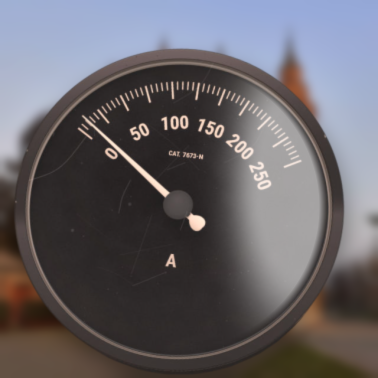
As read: 10 A
